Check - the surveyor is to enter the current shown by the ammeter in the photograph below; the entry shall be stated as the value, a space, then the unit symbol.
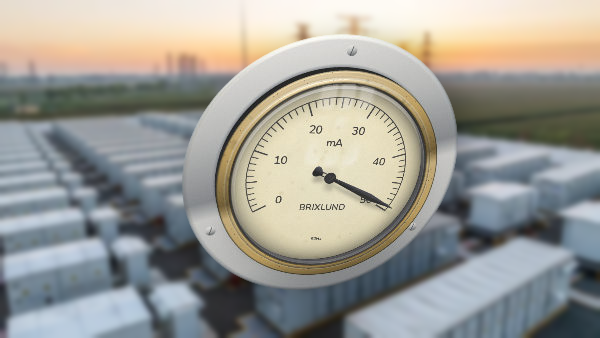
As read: 49 mA
